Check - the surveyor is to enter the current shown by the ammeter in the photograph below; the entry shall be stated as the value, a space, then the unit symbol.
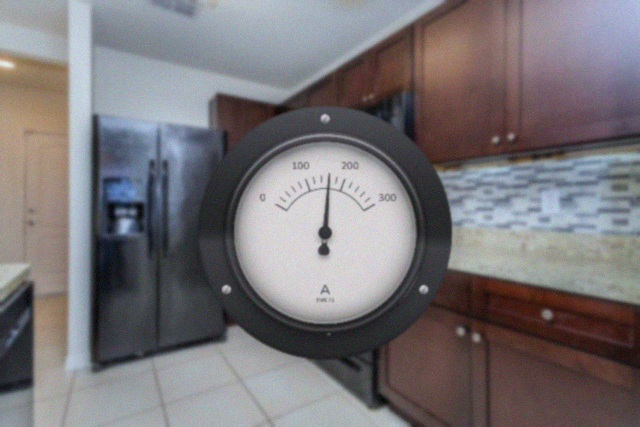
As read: 160 A
